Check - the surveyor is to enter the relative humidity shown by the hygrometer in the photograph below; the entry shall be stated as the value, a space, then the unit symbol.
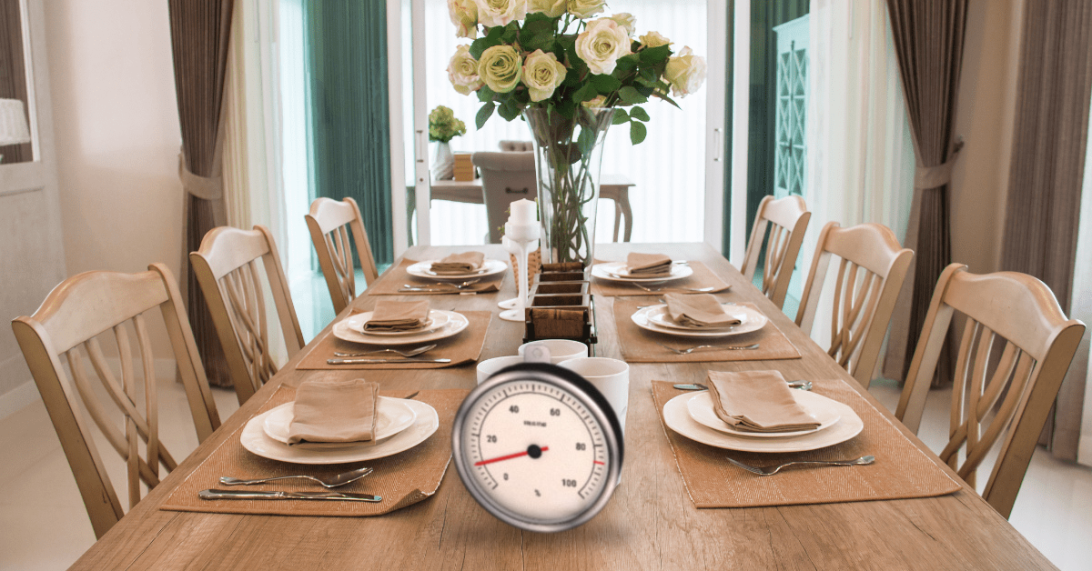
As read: 10 %
